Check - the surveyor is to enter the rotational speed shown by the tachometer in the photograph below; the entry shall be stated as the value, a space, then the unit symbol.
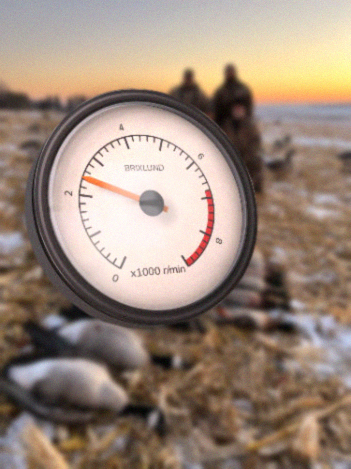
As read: 2400 rpm
